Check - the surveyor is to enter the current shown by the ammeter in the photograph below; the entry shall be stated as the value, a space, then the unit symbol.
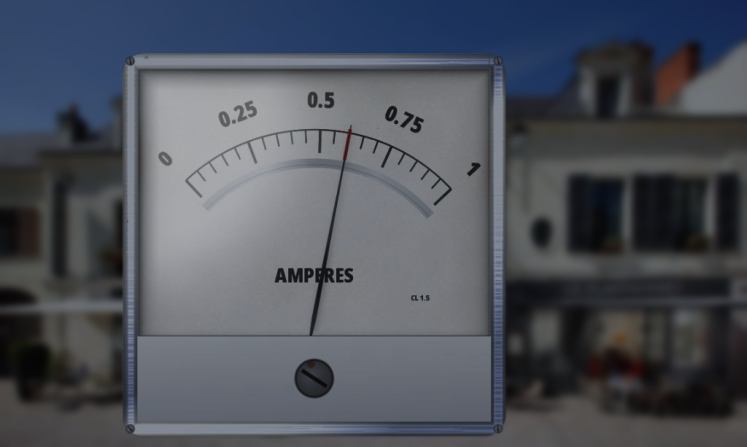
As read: 0.6 A
